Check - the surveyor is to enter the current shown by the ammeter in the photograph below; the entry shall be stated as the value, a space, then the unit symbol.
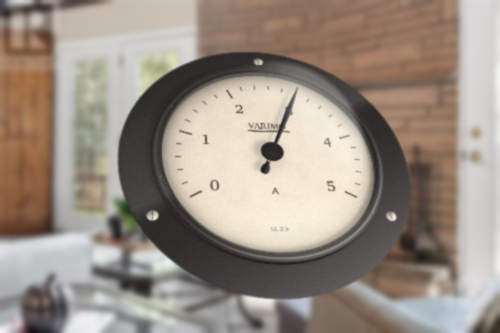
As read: 3 A
